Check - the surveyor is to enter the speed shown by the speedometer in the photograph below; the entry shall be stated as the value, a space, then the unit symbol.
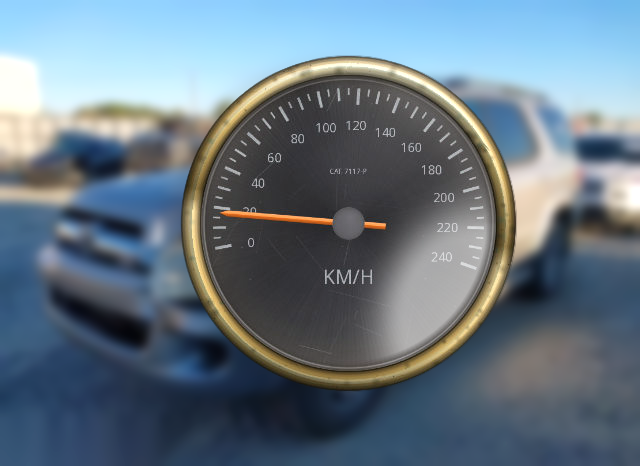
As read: 17.5 km/h
